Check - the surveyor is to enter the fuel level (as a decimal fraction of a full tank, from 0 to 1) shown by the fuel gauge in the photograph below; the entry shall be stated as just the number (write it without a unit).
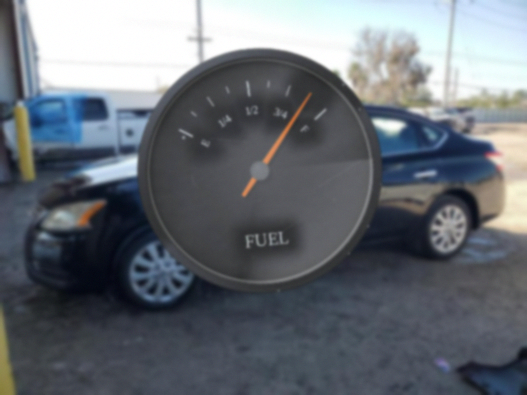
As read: 0.875
